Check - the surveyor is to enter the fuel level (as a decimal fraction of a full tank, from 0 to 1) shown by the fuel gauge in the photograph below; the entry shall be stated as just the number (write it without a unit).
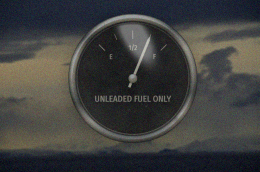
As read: 0.75
